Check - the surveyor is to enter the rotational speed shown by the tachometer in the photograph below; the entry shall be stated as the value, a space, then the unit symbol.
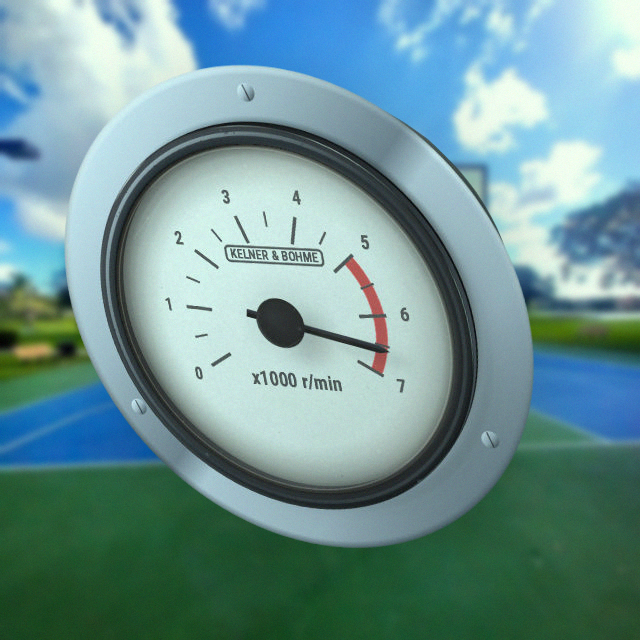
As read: 6500 rpm
